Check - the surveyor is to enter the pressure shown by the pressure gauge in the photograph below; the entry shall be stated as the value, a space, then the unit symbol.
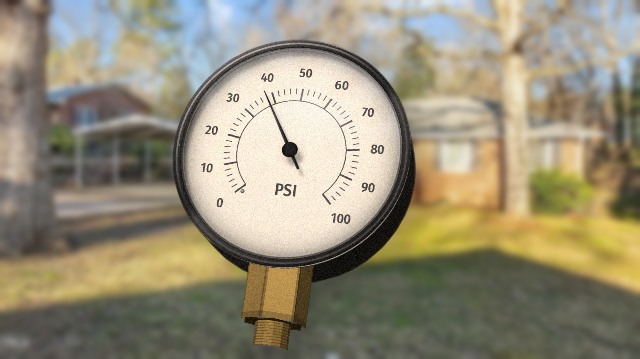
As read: 38 psi
